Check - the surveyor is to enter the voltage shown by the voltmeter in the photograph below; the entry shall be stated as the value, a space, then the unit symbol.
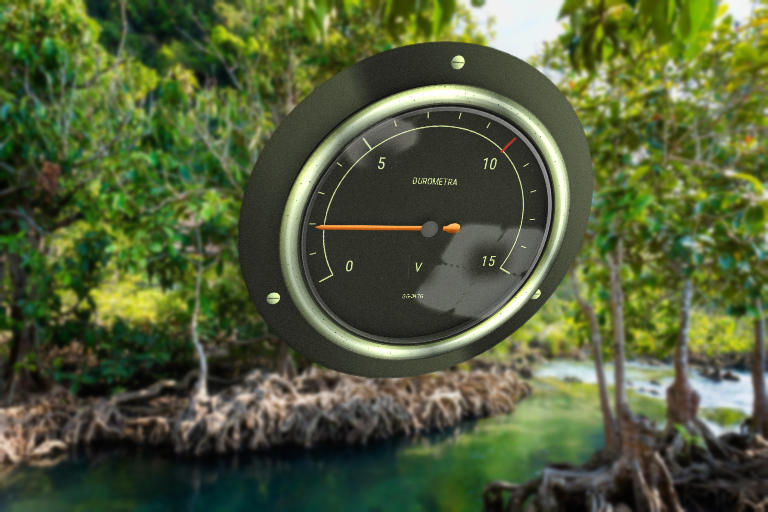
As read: 2 V
